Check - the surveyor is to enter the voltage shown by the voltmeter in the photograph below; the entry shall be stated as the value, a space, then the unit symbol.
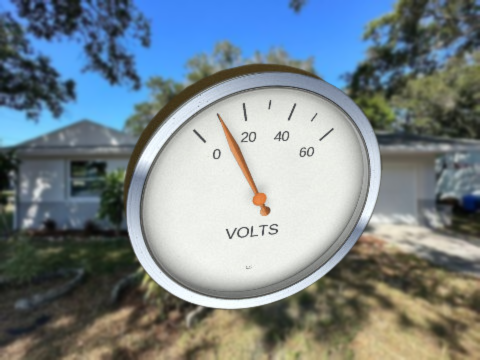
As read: 10 V
